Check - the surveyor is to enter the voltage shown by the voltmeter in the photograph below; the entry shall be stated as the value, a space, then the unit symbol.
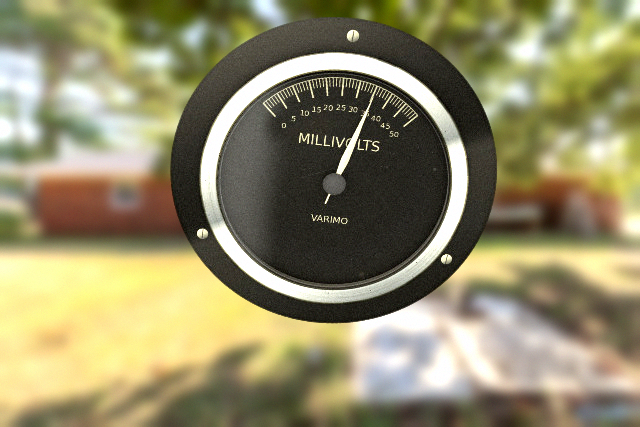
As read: 35 mV
